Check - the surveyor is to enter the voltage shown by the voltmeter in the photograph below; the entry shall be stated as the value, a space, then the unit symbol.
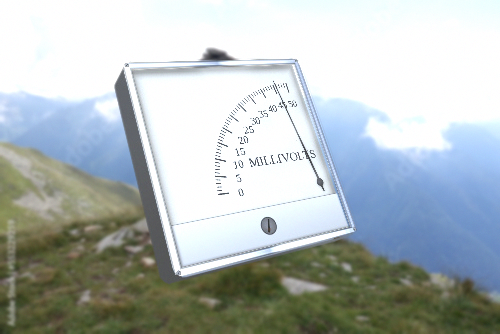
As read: 45 mV
